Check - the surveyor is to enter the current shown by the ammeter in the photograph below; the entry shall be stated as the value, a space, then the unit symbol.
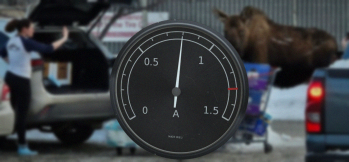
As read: 0.8 A
